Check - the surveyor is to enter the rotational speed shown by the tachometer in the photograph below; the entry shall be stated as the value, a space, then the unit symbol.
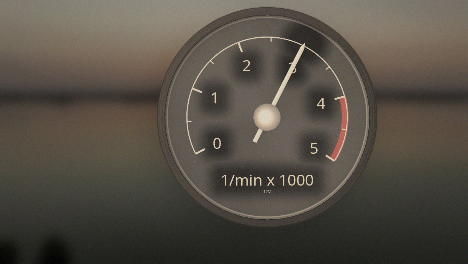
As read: 3000 rpm
